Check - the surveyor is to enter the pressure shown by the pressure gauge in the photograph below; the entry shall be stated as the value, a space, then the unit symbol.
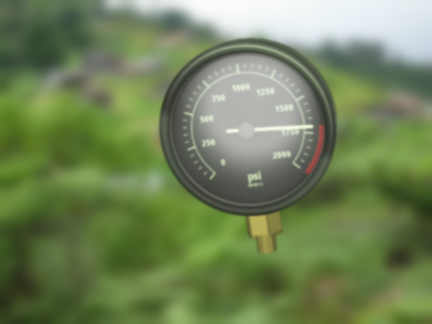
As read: 1700 psi
